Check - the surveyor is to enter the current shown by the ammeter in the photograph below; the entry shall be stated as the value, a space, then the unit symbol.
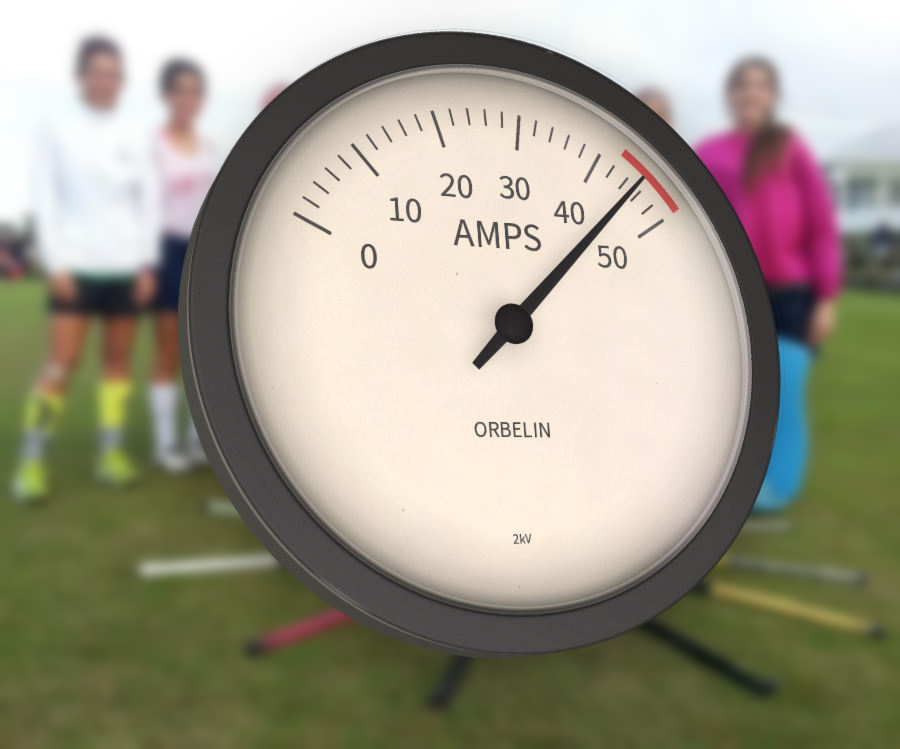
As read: 45 A
